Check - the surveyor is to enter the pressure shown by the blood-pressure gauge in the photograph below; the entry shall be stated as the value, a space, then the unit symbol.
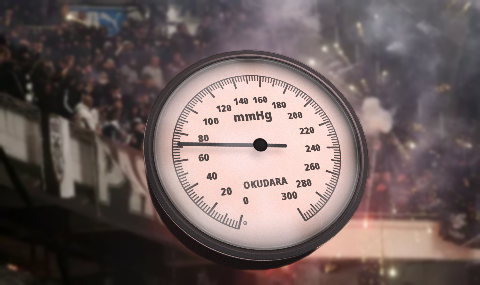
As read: 70 mmHg
